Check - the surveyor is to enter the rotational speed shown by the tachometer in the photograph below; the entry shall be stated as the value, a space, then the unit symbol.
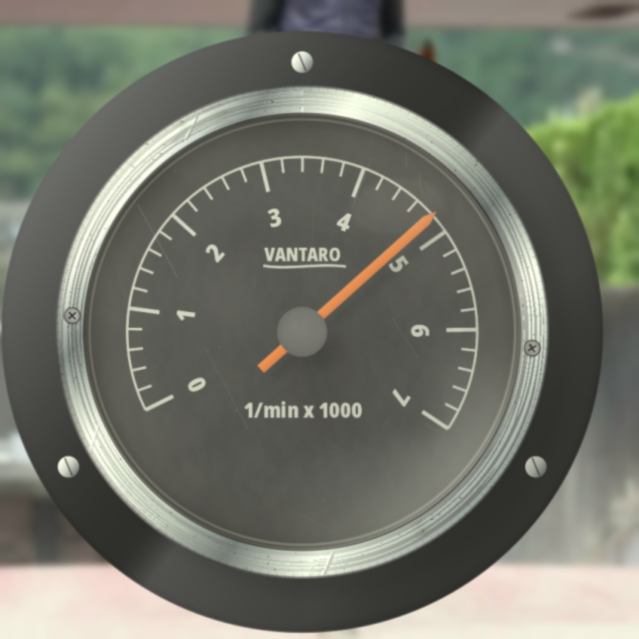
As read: 4800 rpm
